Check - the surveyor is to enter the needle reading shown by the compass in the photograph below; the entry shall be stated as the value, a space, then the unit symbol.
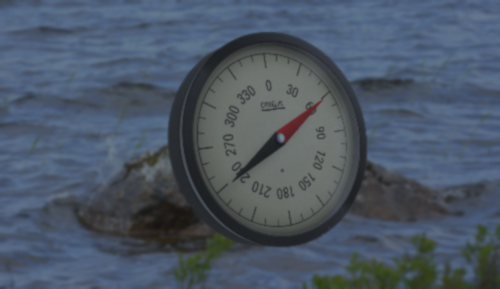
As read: 60 °
